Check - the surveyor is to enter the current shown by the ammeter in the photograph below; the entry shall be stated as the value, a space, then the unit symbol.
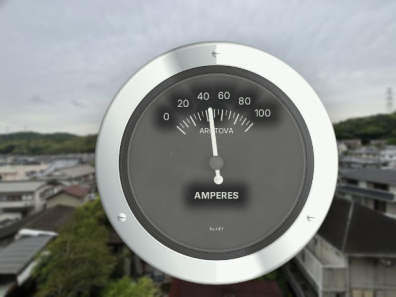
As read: 45 A
